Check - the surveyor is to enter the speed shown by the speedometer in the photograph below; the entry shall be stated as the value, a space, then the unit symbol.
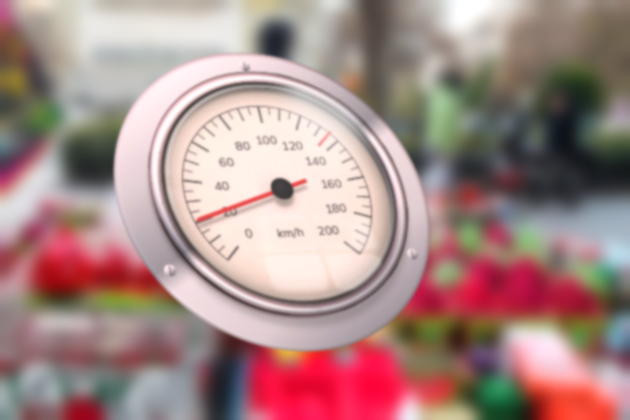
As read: 20 km/h
